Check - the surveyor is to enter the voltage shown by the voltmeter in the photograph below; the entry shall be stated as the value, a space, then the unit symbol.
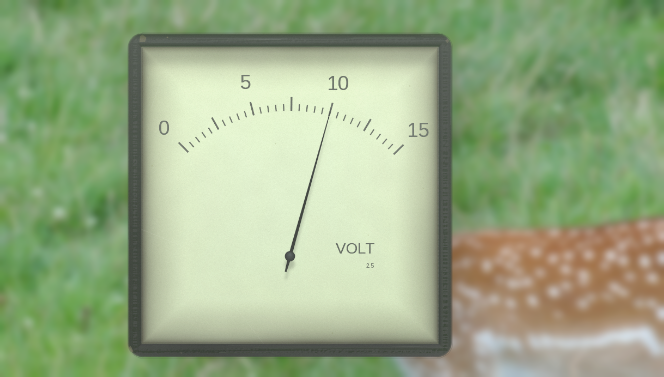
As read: 10 V
